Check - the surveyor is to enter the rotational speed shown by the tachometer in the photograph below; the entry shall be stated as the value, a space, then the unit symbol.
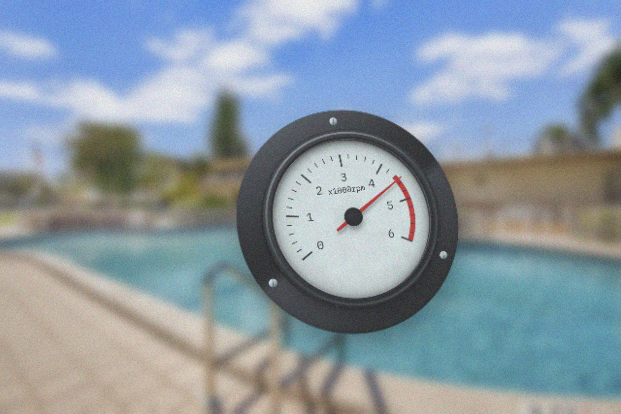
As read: 4500 rpm
